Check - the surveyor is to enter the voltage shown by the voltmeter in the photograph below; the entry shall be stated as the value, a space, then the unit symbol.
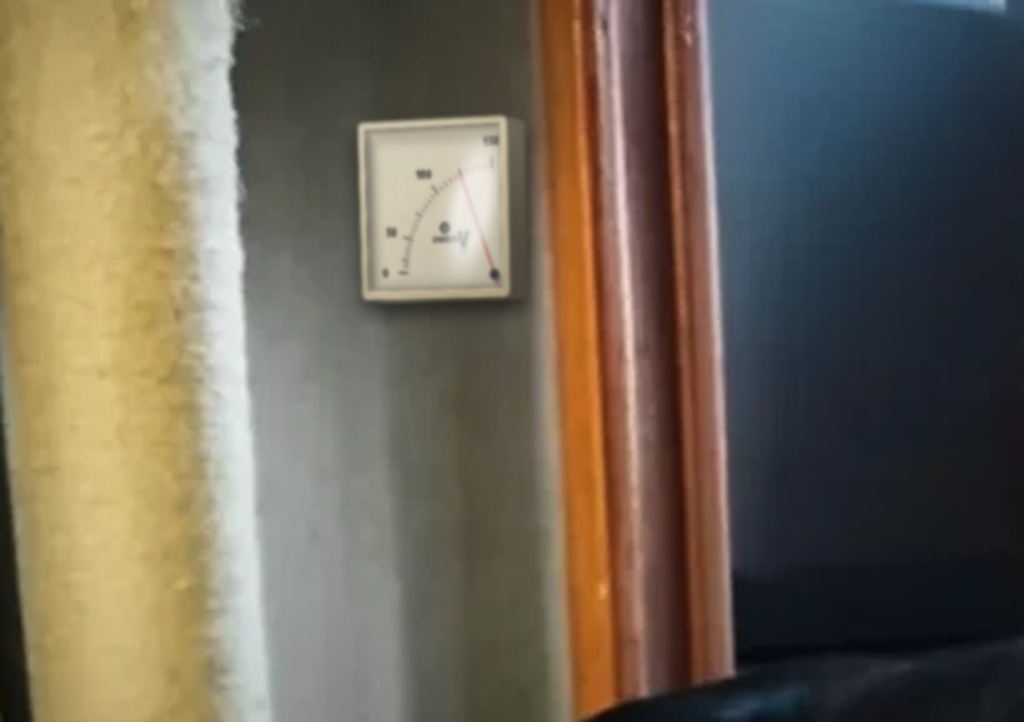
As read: 125 V
